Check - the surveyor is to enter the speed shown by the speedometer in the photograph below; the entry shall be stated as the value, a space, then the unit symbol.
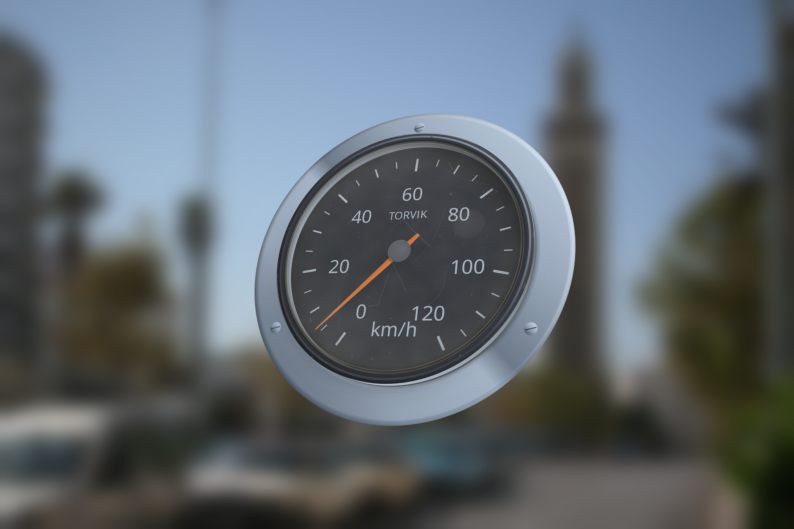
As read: 5 km/h
